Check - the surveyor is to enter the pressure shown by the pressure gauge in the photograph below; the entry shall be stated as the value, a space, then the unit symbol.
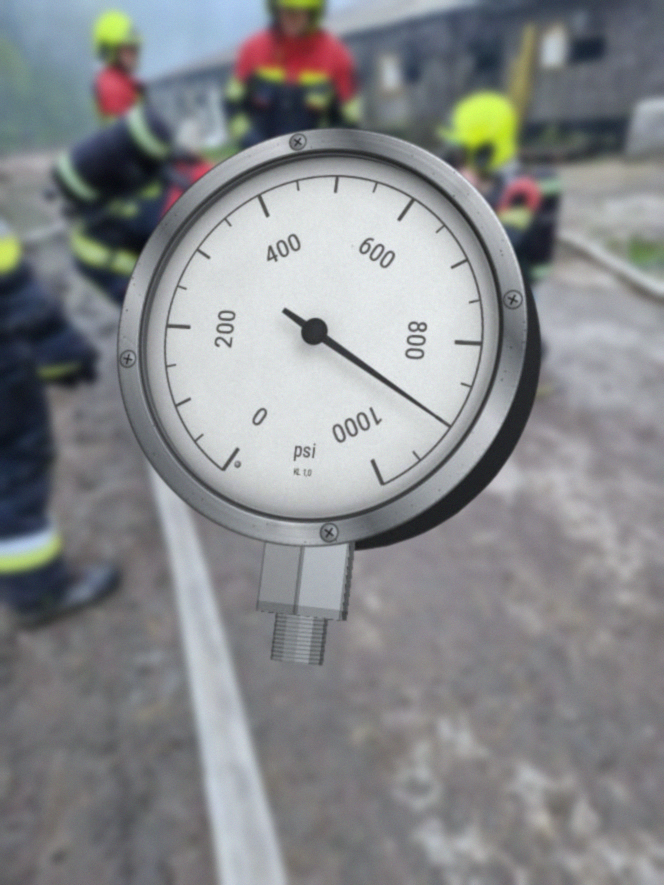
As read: 900 psi
